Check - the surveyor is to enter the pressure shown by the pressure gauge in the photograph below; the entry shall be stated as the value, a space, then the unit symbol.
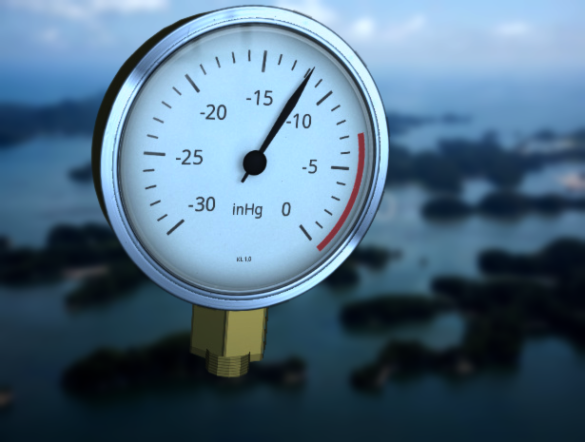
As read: -12 inHg
